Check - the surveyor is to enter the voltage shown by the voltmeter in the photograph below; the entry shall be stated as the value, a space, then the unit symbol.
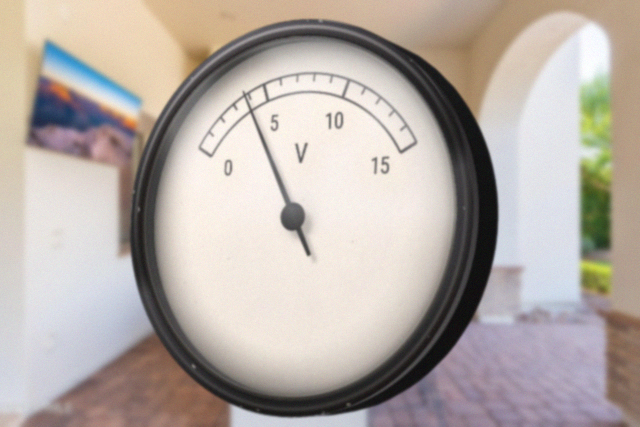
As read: 4 V
